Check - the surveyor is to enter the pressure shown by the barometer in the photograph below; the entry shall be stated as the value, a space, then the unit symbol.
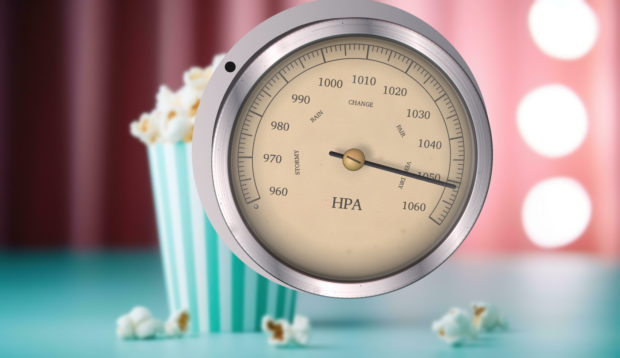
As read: 1051 hPa
